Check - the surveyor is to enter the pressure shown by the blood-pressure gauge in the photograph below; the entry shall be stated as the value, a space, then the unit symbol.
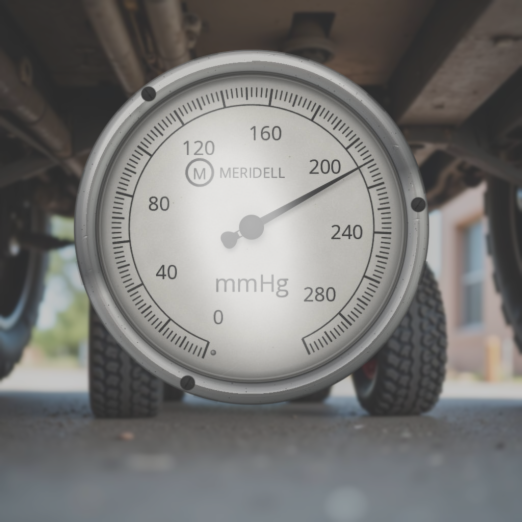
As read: 210 mmHg
